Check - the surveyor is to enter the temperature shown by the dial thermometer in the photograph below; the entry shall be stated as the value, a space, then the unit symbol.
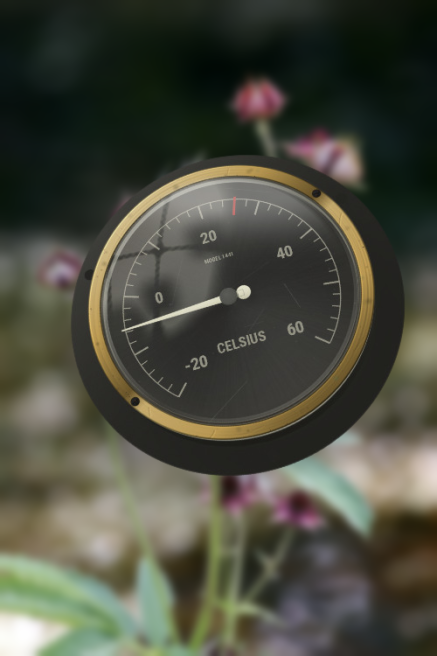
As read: -6 °C
